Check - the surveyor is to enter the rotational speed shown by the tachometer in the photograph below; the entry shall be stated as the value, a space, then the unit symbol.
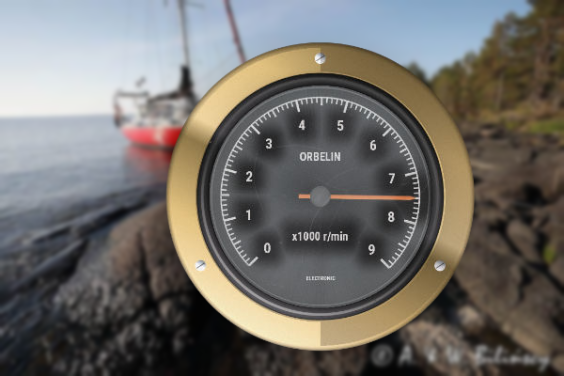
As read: 7500 rpm
